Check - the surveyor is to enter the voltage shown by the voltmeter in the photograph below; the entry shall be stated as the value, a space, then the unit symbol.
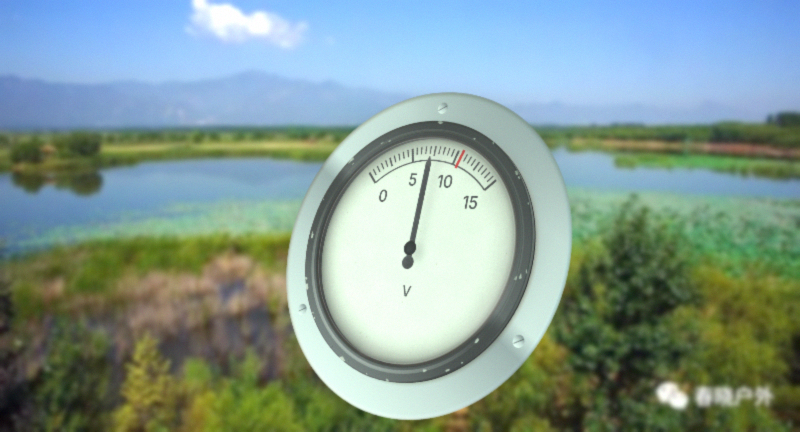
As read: 7.5 V
